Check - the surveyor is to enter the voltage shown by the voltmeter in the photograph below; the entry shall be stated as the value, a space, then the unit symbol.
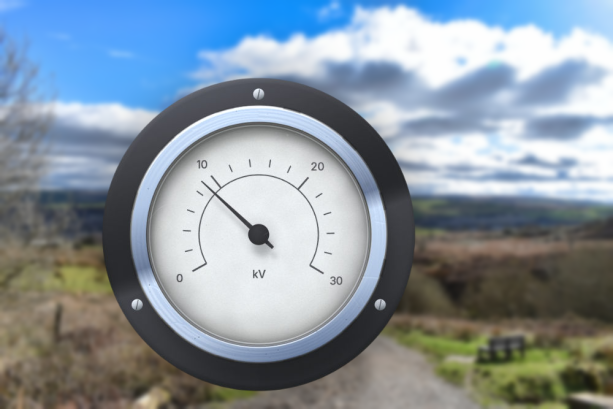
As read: 9 kV
